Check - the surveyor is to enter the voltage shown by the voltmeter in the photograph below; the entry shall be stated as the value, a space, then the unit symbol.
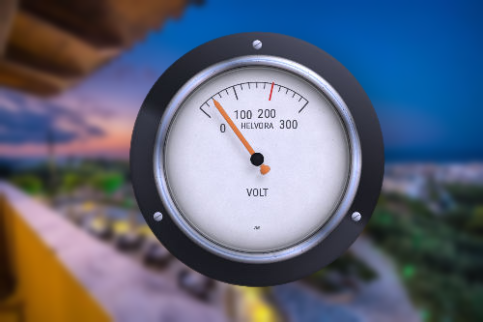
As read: 40 V
